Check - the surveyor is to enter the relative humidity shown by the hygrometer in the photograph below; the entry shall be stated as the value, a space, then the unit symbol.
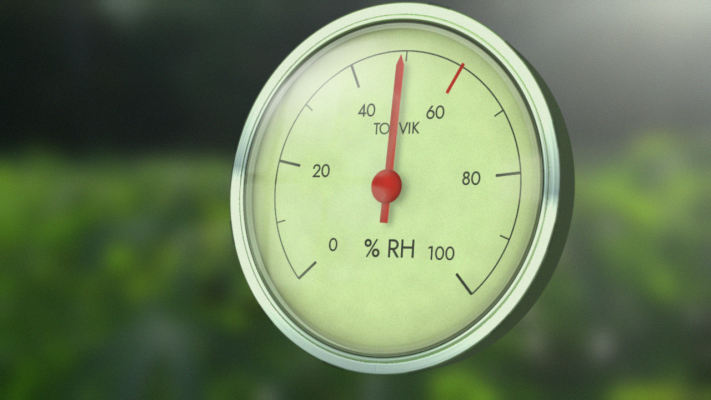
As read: 50 %
